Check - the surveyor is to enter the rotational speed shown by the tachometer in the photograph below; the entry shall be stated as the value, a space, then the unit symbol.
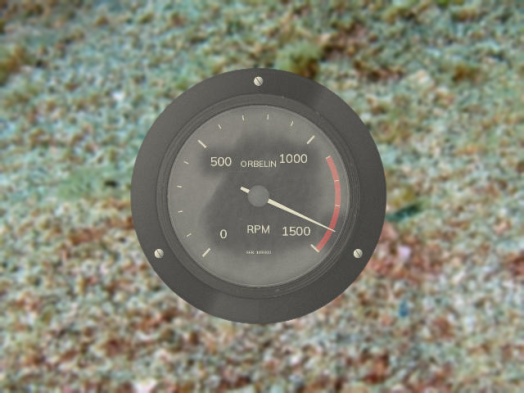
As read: 1400 rpm
